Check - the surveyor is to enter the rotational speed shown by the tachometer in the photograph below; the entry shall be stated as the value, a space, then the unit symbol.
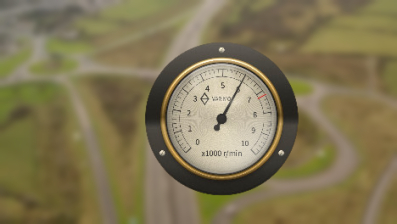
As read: 6000 rpm
